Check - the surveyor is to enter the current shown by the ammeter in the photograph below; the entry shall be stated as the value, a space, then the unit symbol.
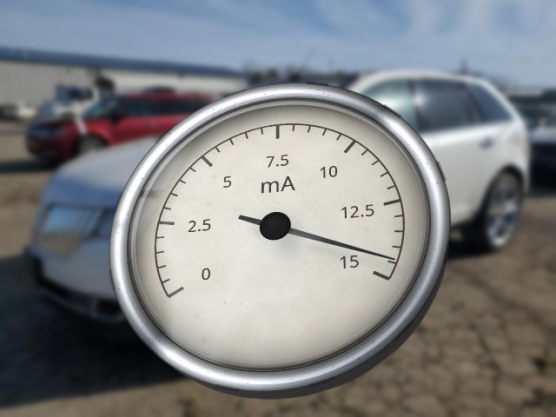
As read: 14.5 mA
